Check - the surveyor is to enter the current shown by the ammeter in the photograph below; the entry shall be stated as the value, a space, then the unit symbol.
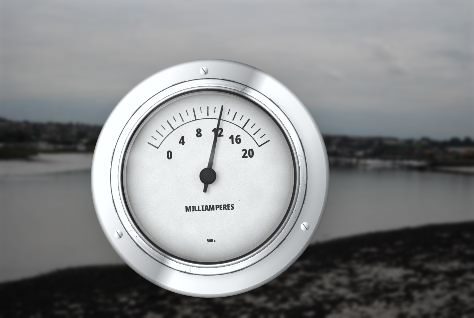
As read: 12 mA
